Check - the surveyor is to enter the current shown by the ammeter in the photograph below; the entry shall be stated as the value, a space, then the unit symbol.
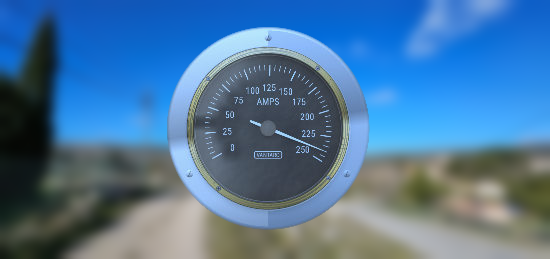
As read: 240 A
